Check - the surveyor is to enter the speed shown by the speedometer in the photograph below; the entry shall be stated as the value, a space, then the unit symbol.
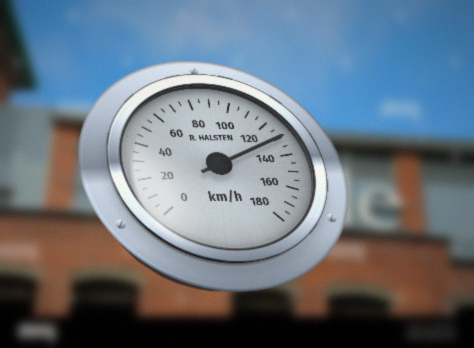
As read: 130 km/h
